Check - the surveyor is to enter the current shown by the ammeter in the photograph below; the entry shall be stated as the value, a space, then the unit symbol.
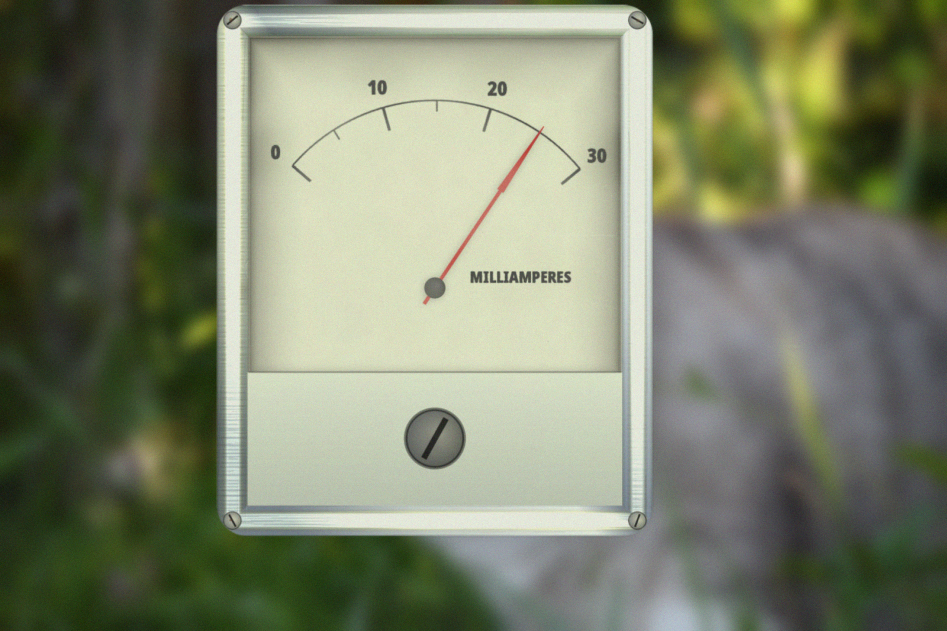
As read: 25 mA
